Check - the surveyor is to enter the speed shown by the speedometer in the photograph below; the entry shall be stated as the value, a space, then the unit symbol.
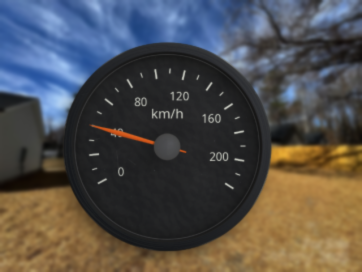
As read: 40 km/h
